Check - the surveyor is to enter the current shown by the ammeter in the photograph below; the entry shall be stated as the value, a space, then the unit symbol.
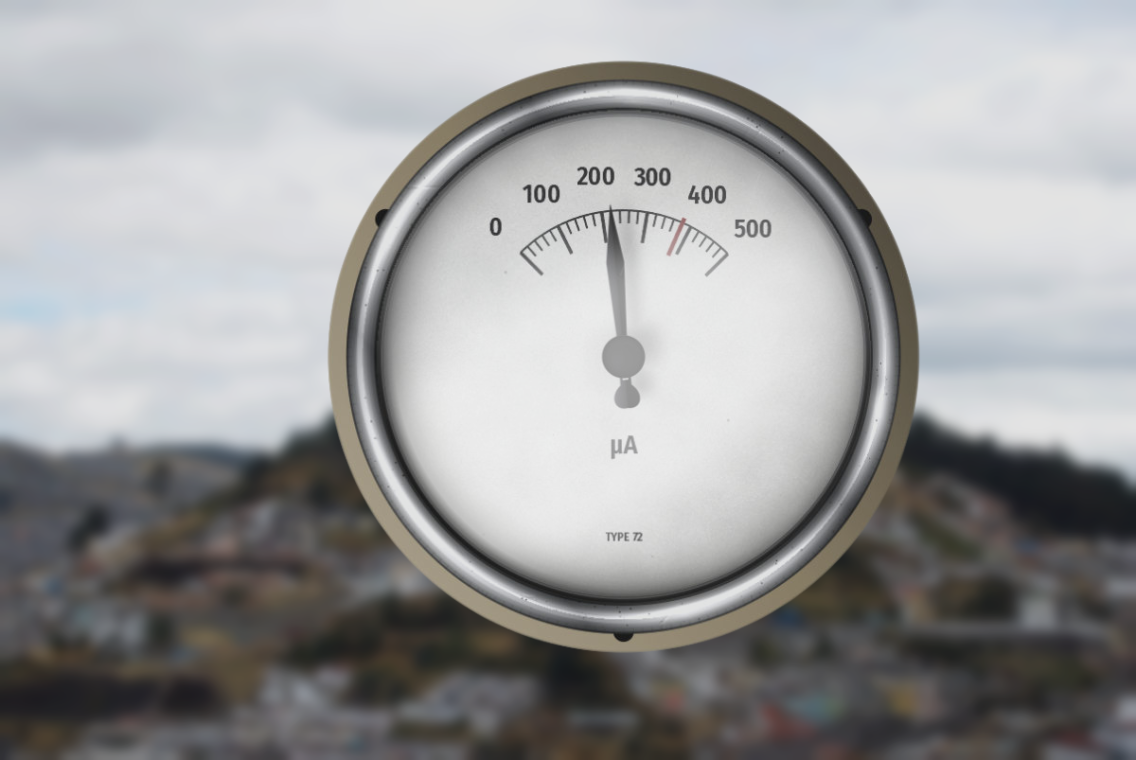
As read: 220 µA
